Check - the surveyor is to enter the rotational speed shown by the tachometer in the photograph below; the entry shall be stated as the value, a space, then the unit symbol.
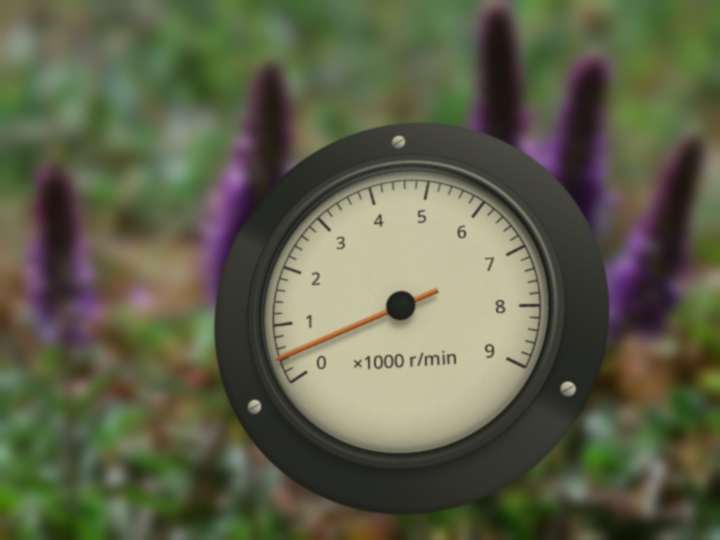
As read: 400 rpm
